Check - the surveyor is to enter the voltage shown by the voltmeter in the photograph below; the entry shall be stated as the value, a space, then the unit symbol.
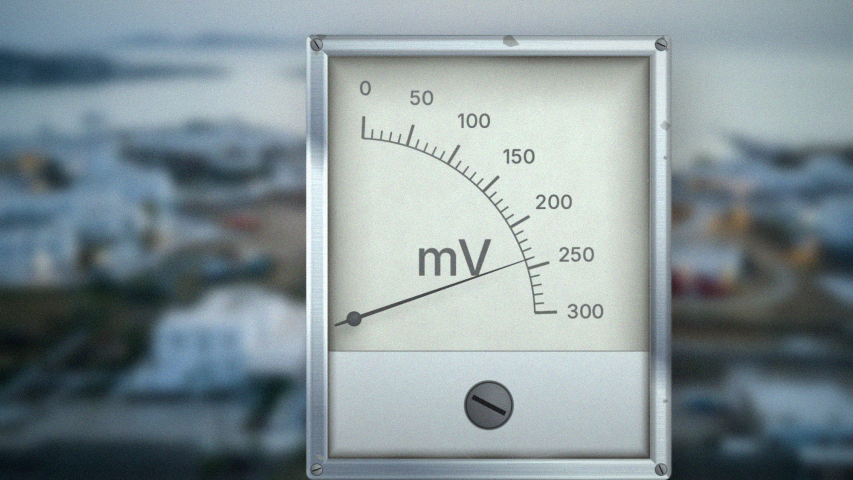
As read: 240 mV
